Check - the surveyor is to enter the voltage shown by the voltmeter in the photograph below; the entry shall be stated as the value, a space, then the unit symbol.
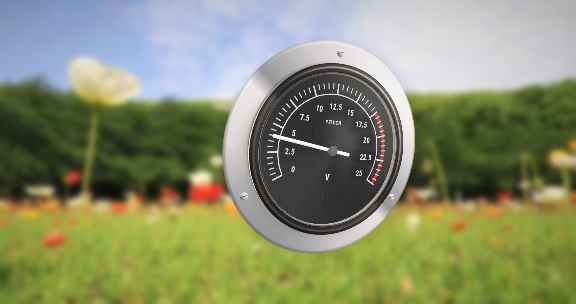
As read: 4 V
